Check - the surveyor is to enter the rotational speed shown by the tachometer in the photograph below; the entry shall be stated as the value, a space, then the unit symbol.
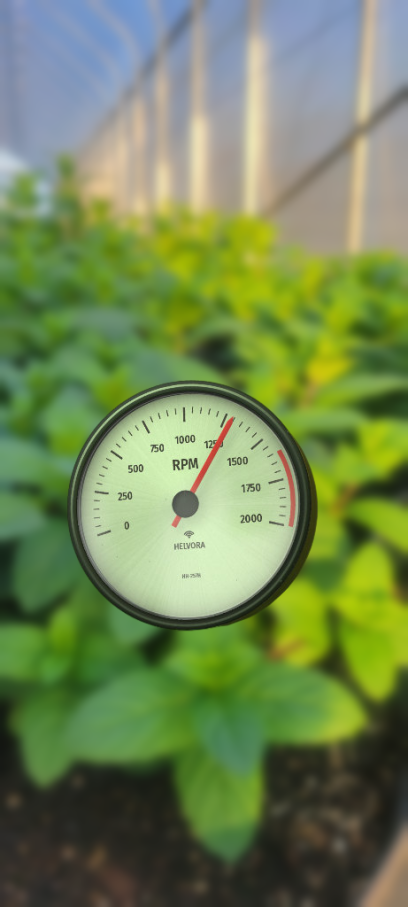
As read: 1300 rpm
